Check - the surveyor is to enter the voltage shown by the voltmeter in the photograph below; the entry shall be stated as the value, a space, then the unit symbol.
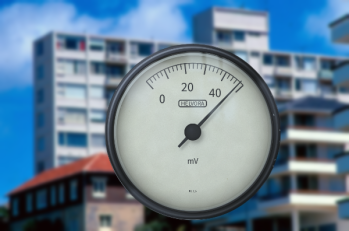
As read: 48 mV
